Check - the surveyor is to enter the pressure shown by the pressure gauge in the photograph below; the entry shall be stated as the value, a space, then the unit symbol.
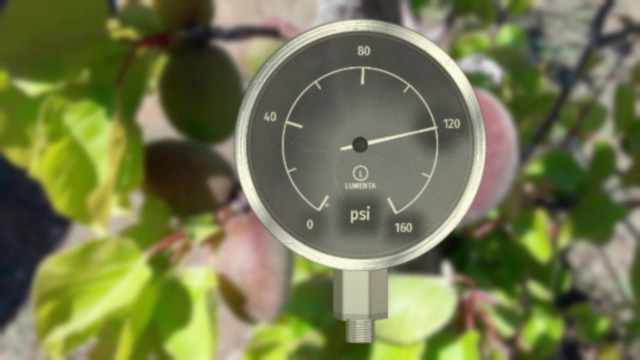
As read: 120 psi
